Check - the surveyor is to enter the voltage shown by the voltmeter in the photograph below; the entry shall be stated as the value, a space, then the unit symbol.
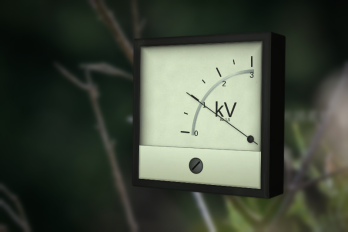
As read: 1 kV
